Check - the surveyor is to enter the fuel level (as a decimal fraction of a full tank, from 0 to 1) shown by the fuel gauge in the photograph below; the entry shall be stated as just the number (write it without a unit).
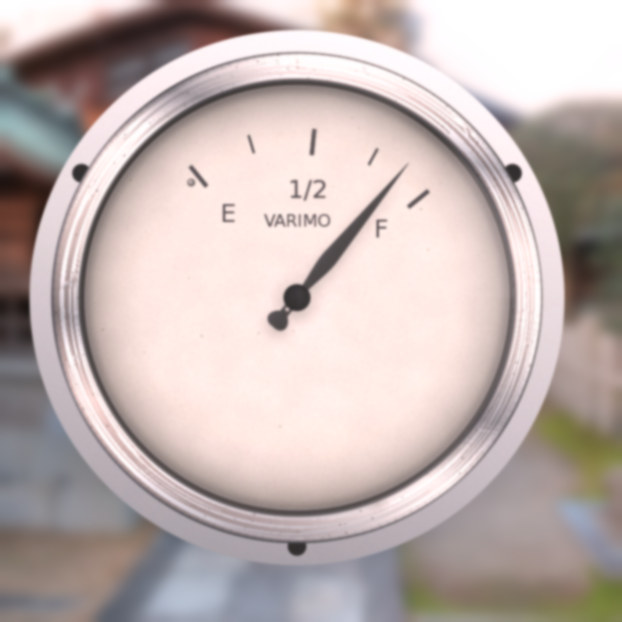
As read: 0.875
